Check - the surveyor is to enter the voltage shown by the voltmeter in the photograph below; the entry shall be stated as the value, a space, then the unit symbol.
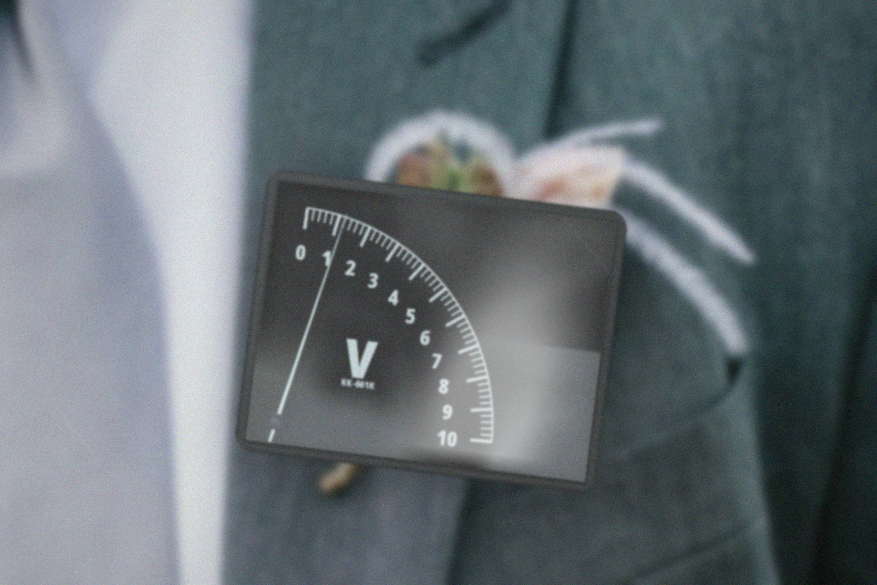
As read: 1.2 V
